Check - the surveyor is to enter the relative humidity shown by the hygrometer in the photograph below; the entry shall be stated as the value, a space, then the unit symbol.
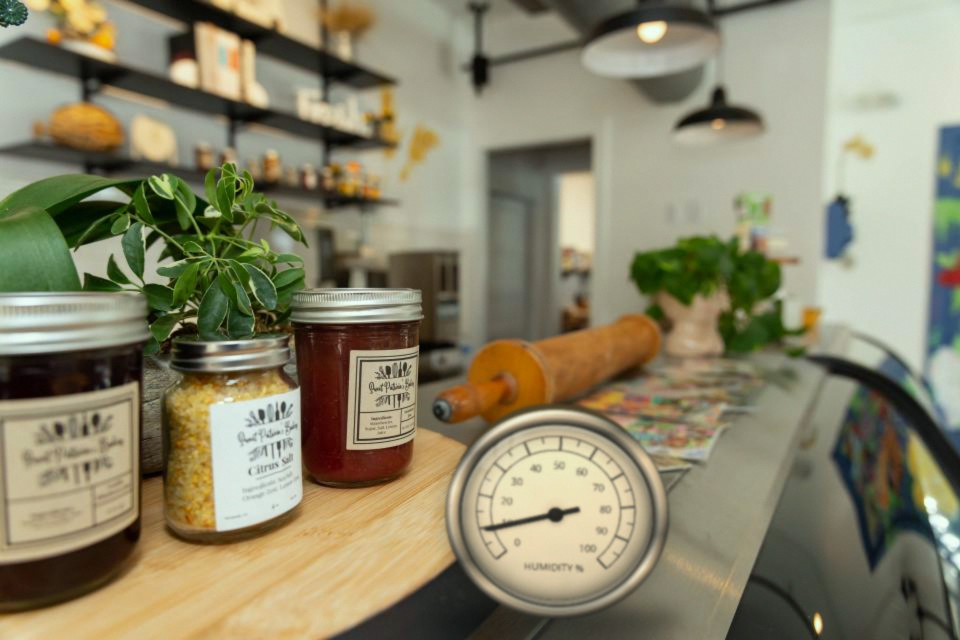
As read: 10 %
